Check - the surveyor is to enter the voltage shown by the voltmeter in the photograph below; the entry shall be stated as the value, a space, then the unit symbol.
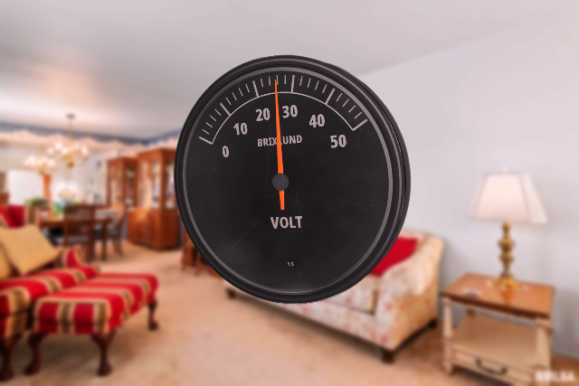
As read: 26 V
